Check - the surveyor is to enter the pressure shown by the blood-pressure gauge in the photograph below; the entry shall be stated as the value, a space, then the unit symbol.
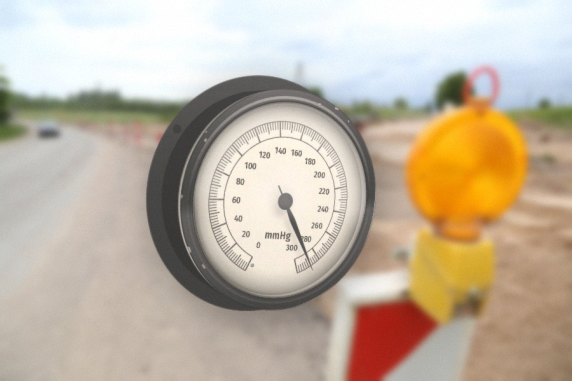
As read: 290 mmHg
